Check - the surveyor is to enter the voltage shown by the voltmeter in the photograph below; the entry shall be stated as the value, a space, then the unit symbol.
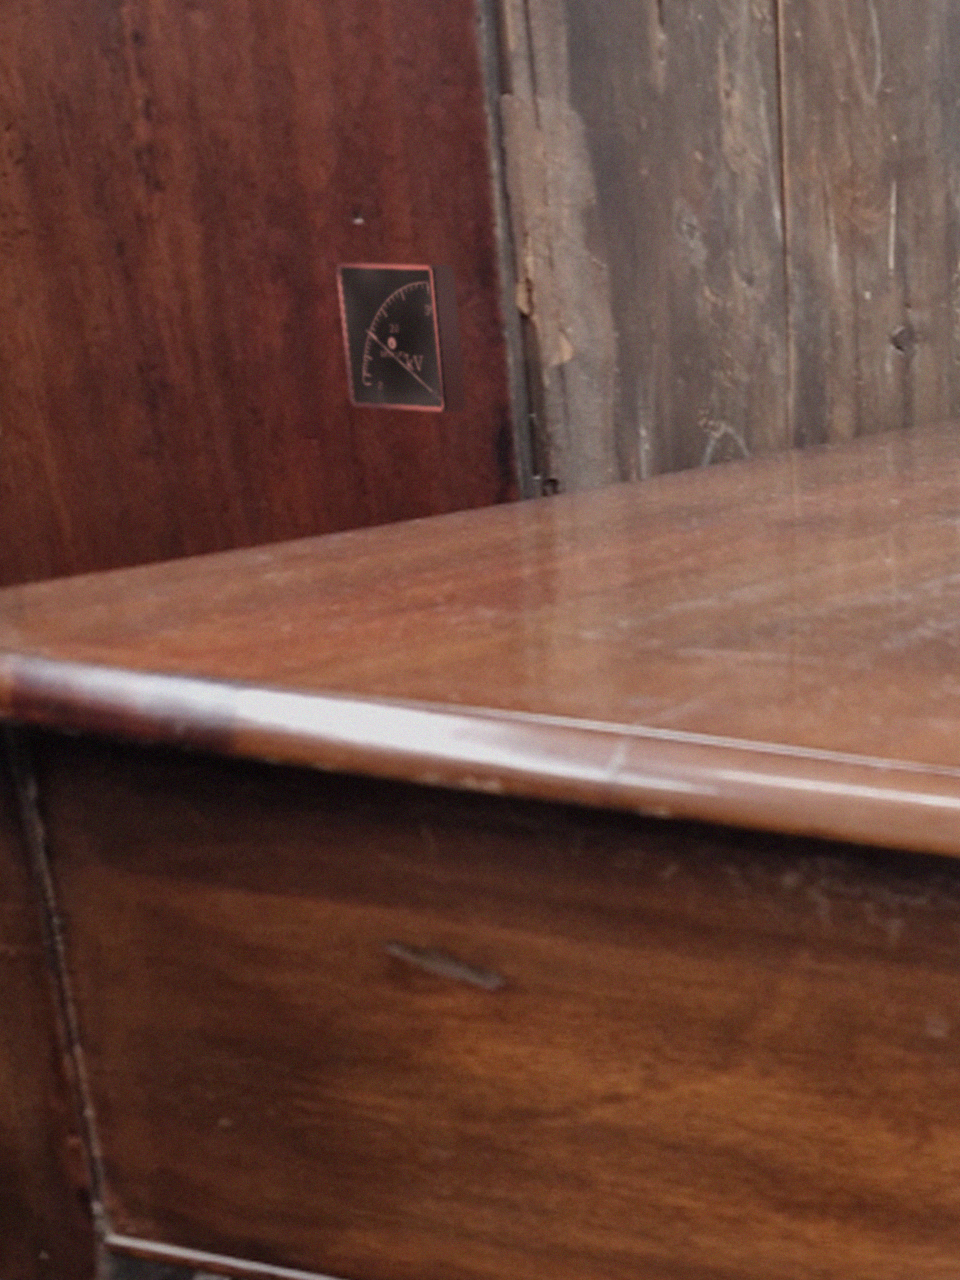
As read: 15 kV
